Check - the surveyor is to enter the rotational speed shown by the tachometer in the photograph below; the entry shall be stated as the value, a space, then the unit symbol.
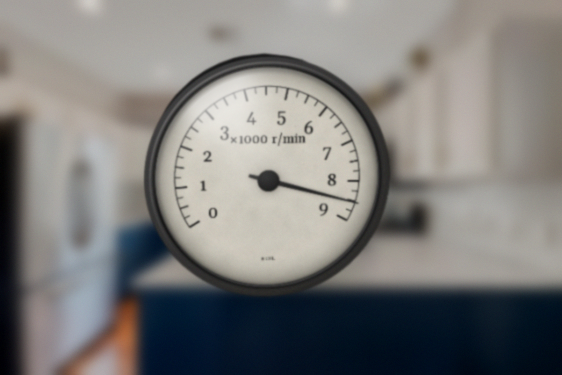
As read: 8500 rpm
